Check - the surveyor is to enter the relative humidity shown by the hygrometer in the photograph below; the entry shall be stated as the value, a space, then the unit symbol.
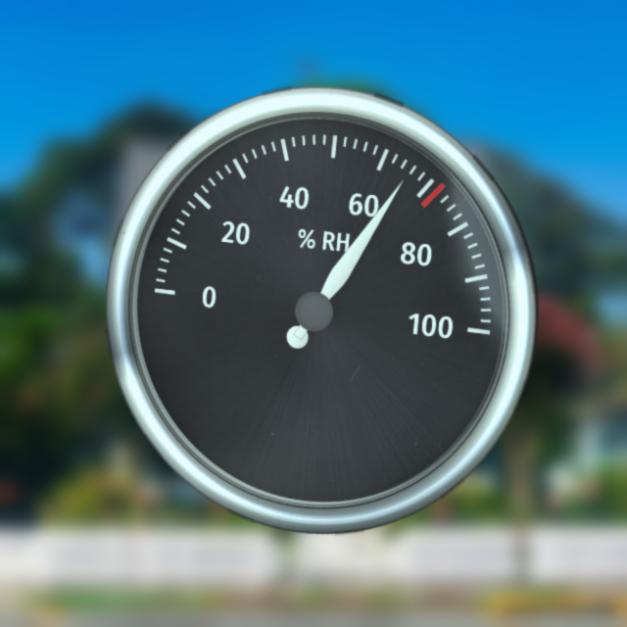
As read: 66 %
